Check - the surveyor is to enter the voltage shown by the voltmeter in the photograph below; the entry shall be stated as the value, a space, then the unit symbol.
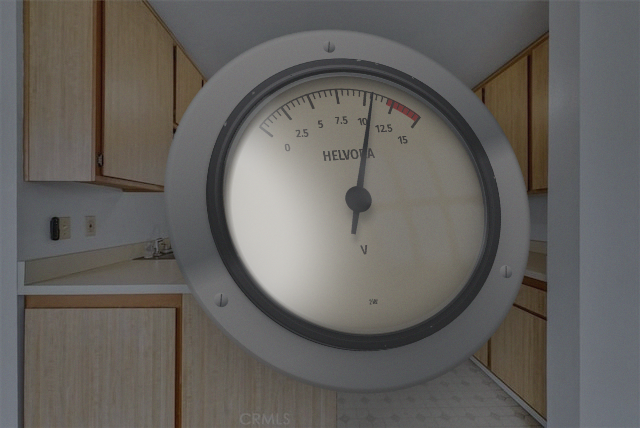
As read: 10.5 V
